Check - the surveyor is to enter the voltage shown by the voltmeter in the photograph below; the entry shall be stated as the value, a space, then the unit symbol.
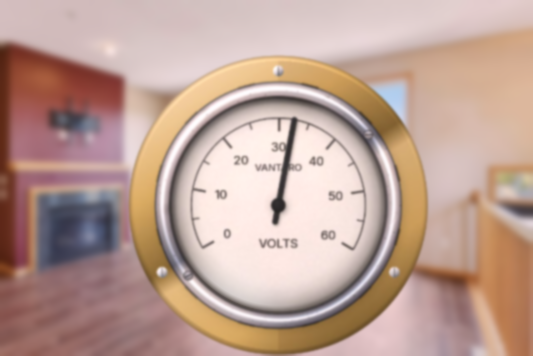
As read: 32.5 V
